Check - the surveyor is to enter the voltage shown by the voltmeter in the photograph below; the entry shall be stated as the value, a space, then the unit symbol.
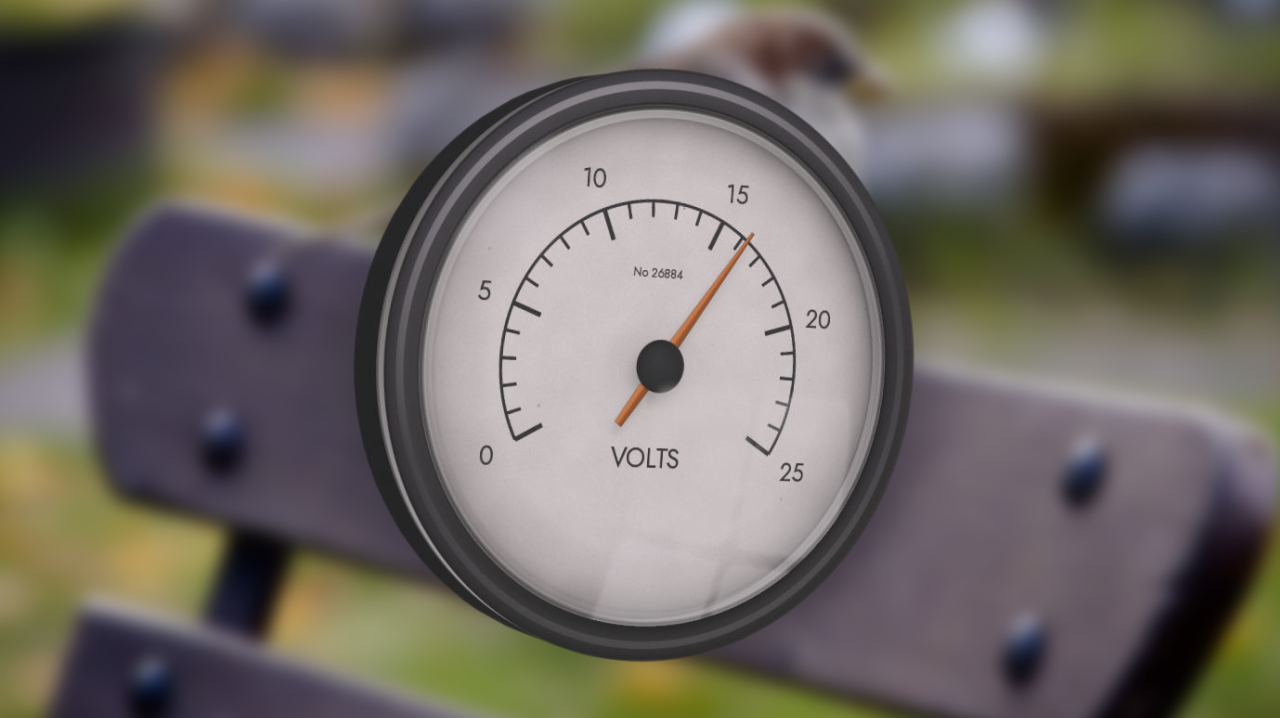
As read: 16 V
